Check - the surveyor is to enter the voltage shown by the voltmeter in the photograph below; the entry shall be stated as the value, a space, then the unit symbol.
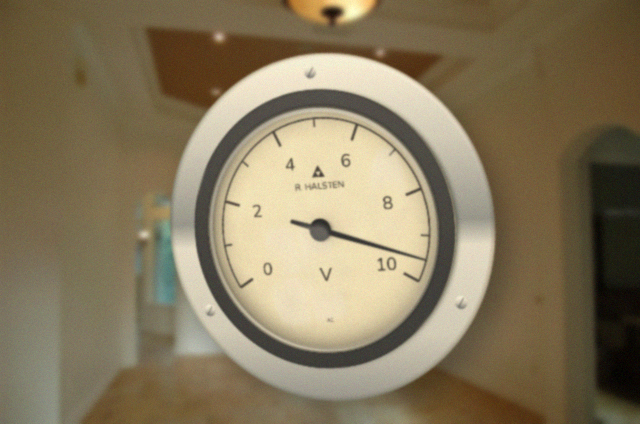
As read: 9.5 V
